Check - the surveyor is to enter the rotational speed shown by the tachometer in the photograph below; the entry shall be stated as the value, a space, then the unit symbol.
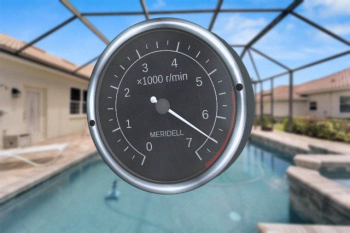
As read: 6500 rpm
